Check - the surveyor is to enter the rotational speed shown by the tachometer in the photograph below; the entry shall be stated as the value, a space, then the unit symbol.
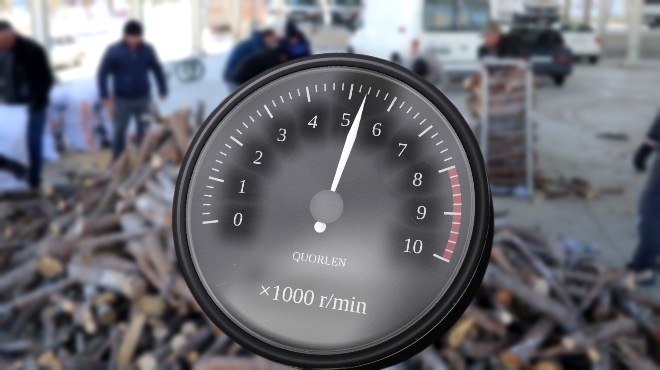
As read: 5400 rpm
